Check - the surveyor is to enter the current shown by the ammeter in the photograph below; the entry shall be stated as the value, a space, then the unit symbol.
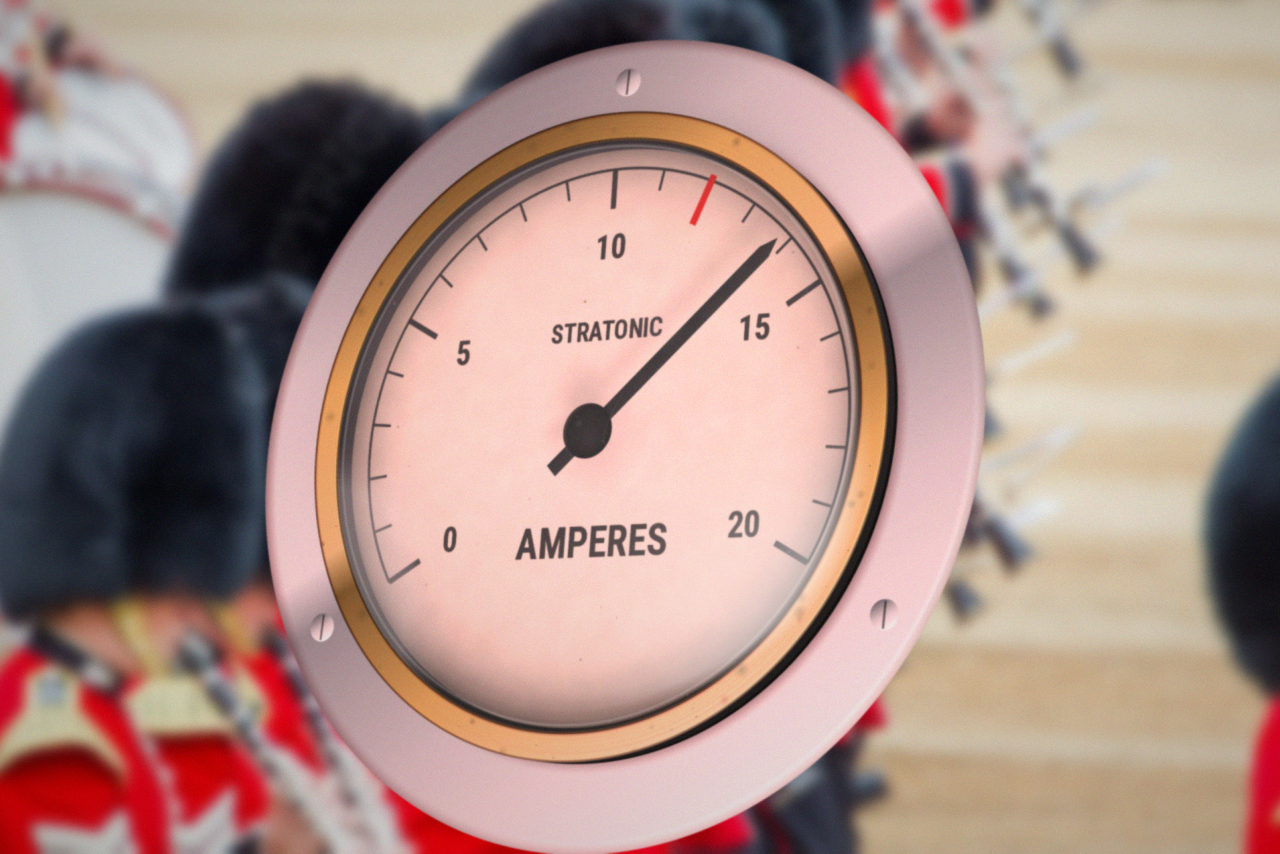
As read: 14 A
